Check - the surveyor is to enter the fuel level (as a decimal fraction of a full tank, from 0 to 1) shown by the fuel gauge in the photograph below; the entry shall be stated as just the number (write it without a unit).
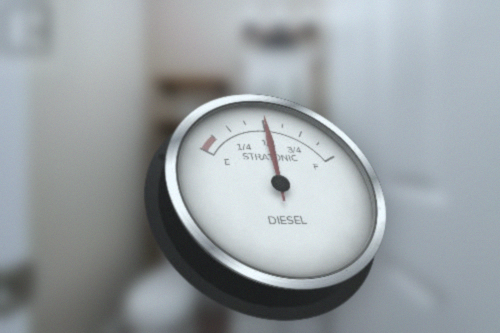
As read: 0.5
